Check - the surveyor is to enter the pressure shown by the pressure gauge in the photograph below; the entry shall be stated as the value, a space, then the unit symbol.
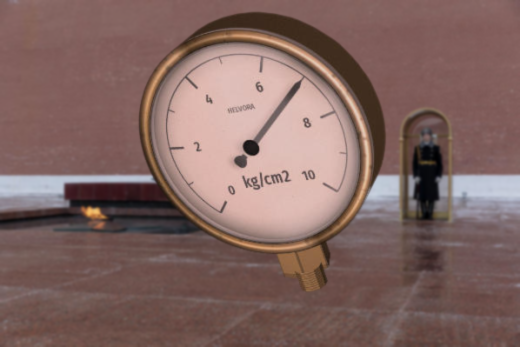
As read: 7 kg/cm²
